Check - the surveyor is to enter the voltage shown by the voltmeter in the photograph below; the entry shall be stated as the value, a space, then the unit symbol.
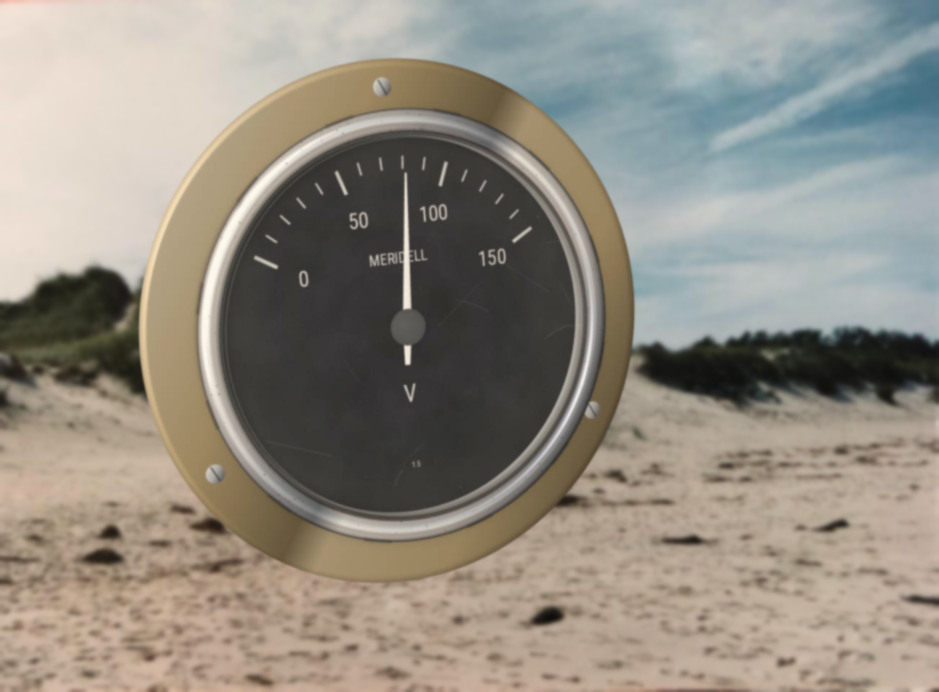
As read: 80 V
